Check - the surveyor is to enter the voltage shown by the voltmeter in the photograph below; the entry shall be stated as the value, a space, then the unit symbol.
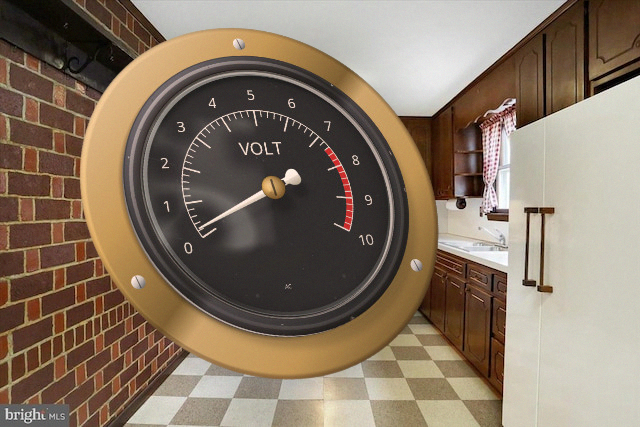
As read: 0.2 V
